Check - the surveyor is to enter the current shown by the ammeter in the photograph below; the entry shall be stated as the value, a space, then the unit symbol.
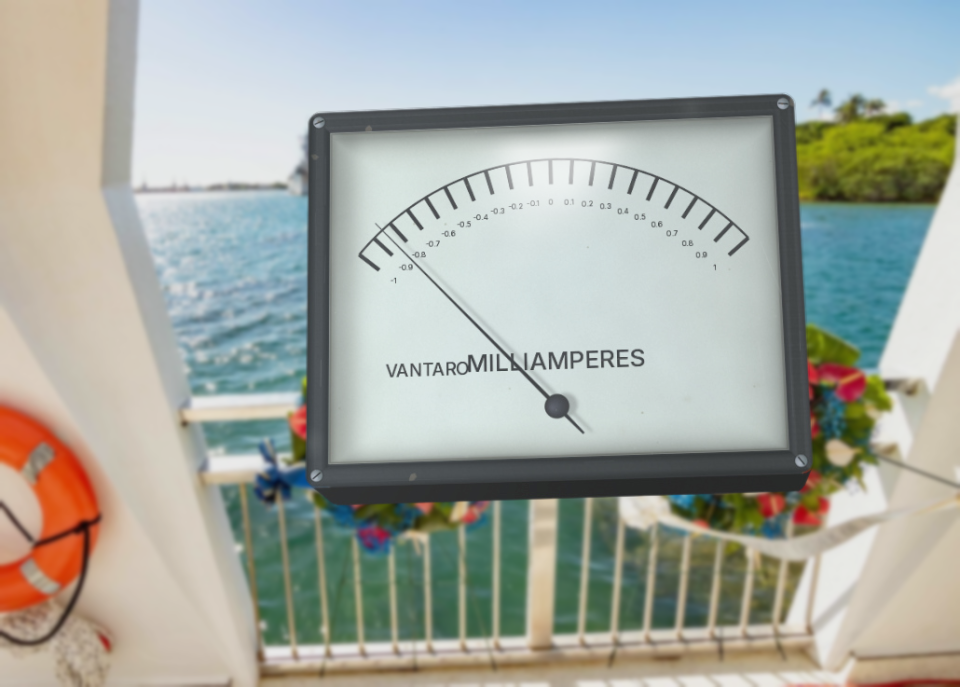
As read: -0.85 mA
